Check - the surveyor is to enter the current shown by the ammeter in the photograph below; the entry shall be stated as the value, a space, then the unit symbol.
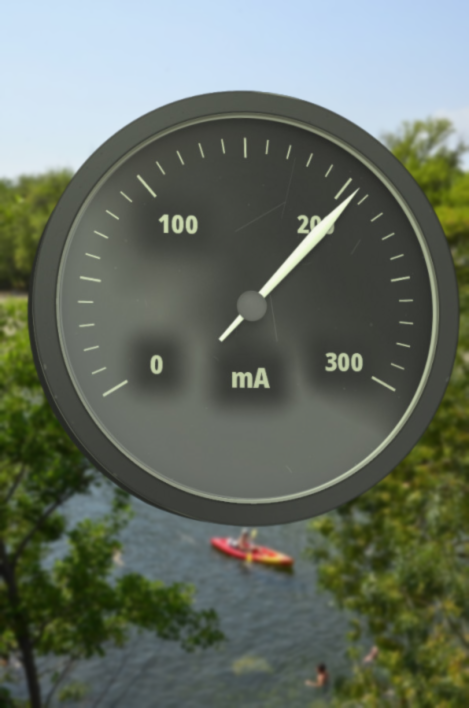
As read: 205 mA
